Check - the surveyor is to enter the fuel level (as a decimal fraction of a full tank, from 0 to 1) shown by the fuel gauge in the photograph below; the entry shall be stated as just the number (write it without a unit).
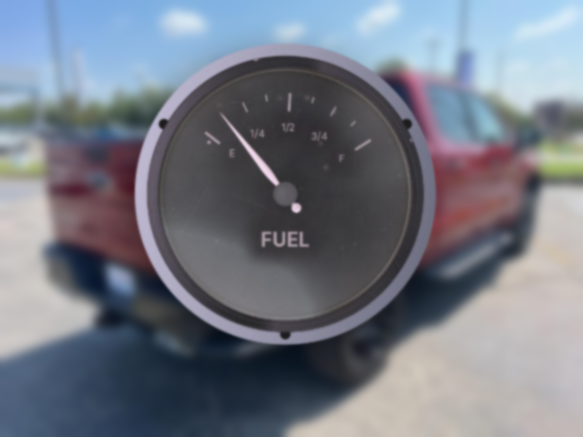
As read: 0.125
